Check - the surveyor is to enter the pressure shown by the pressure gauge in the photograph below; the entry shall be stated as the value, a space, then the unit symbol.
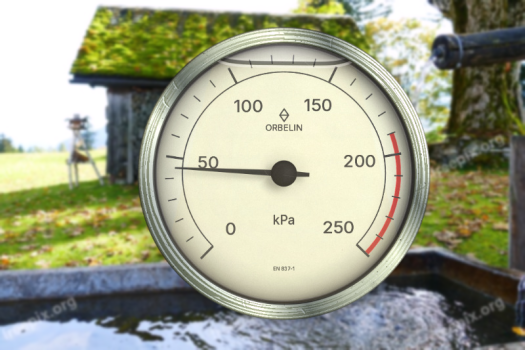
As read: 45 kPa
